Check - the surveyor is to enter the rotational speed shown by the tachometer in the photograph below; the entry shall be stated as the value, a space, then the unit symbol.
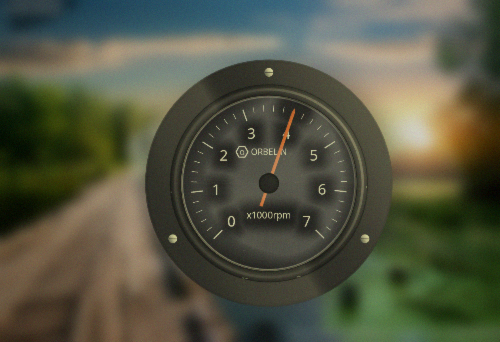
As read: 4000 rpm
